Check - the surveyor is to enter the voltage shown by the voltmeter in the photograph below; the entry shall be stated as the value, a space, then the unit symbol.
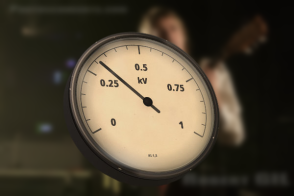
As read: 0.3 kV
